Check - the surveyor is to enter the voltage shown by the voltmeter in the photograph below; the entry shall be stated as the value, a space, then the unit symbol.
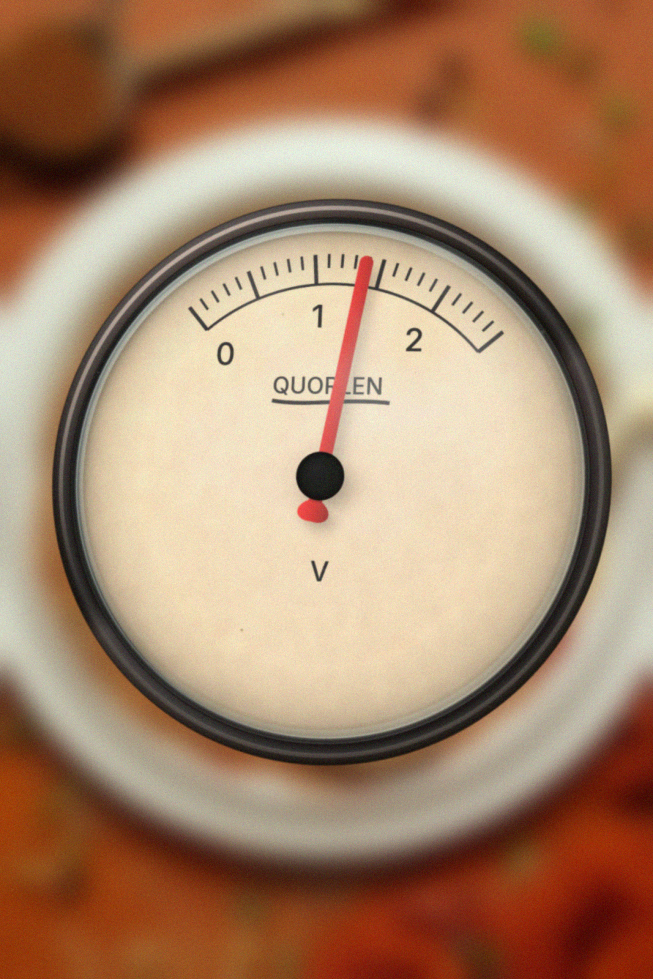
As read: 1.4 V
